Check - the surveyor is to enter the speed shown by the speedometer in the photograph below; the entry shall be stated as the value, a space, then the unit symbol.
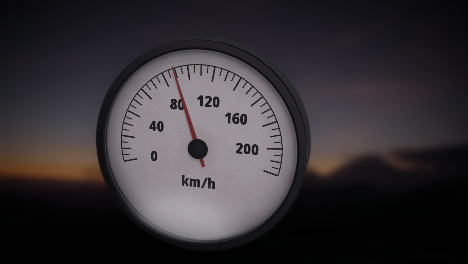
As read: 90 km/h
